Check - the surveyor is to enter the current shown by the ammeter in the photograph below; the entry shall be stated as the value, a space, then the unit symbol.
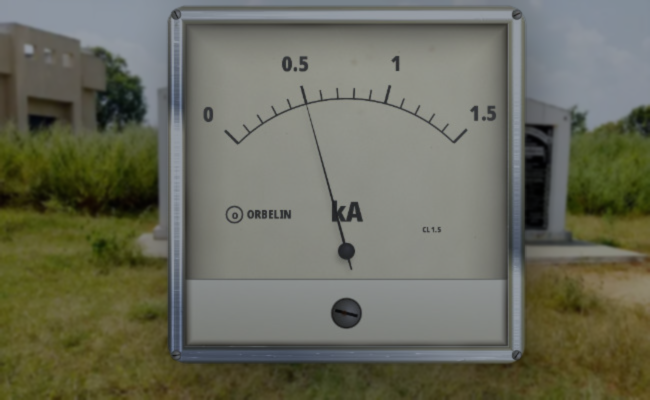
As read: 0.5 kA
